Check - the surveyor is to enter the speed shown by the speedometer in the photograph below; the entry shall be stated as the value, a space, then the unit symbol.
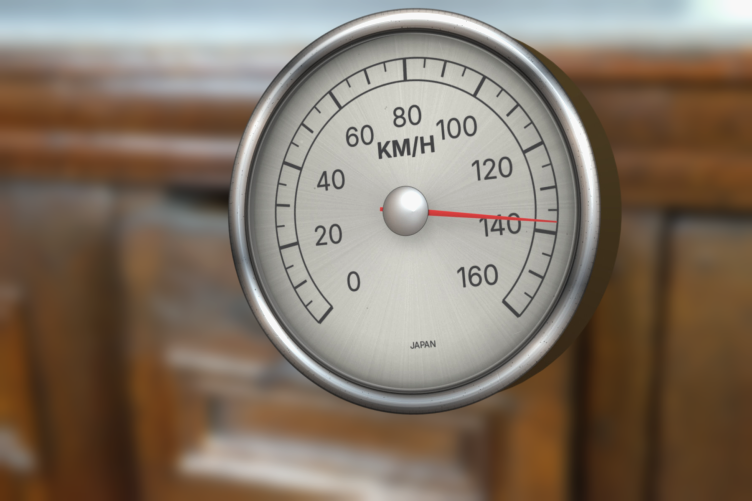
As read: 137.5 km/h
